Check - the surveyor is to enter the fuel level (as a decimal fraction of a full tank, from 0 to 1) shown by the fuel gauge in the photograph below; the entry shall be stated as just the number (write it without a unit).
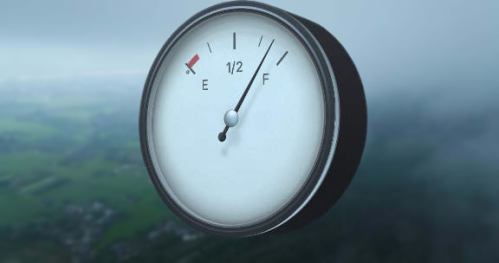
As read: 0.875
